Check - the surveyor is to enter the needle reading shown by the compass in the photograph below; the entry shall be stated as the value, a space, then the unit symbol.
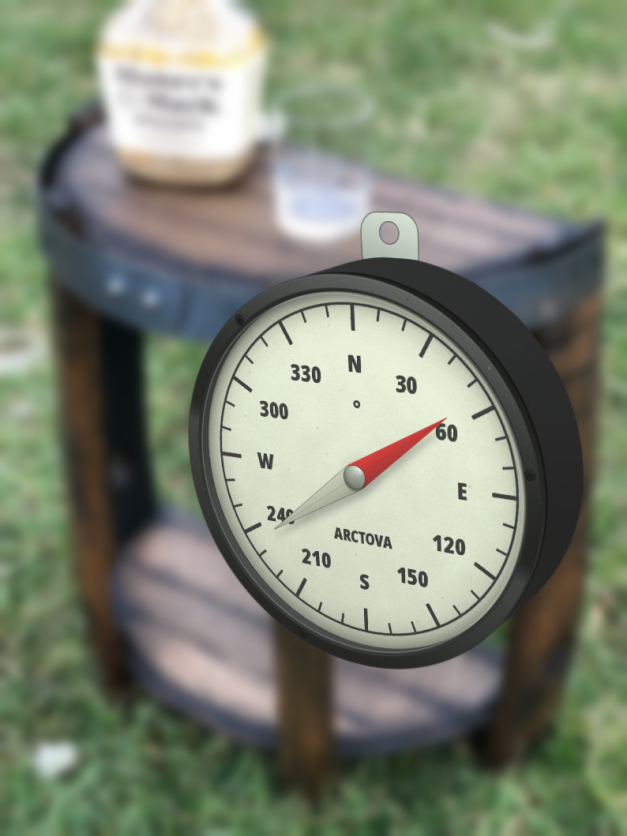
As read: 55 °
